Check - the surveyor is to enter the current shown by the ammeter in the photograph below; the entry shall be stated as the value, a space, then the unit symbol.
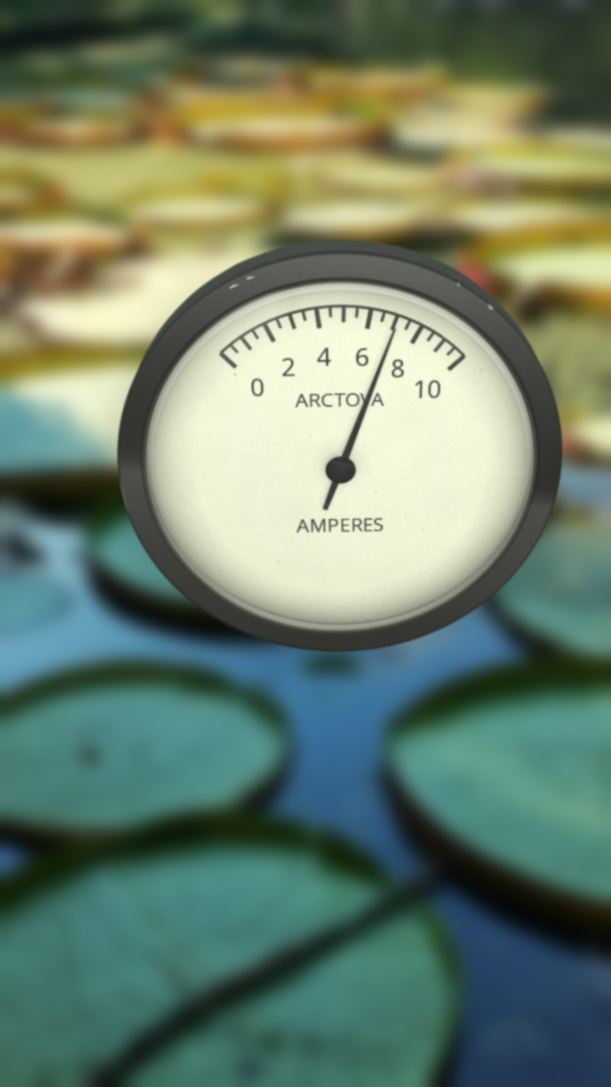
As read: 7 A
